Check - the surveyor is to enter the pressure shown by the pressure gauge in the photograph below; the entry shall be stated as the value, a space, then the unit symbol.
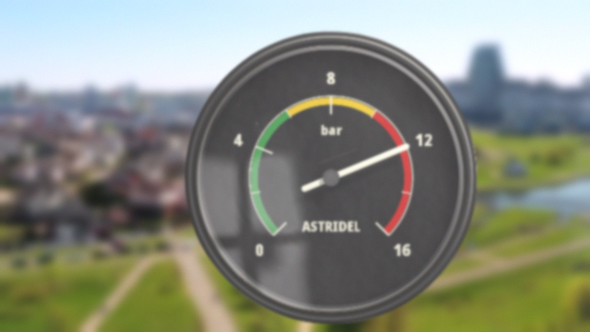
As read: 12 bar
